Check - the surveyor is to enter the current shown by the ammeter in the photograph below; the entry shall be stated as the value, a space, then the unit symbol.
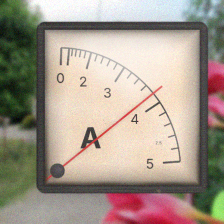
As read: 3.8 A
